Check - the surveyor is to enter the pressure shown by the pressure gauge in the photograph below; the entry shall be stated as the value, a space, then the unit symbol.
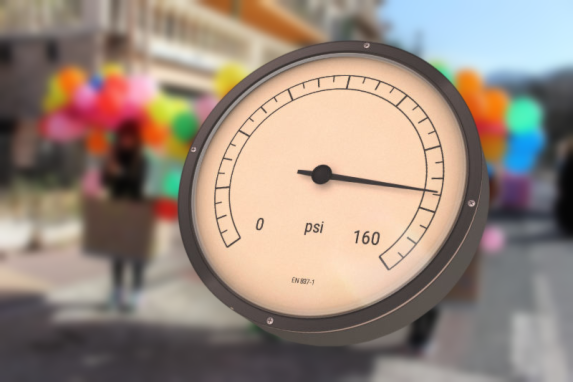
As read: 135 psi
